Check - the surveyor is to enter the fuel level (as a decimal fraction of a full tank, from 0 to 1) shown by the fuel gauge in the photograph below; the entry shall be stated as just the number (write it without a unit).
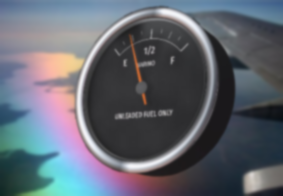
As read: 0.25
